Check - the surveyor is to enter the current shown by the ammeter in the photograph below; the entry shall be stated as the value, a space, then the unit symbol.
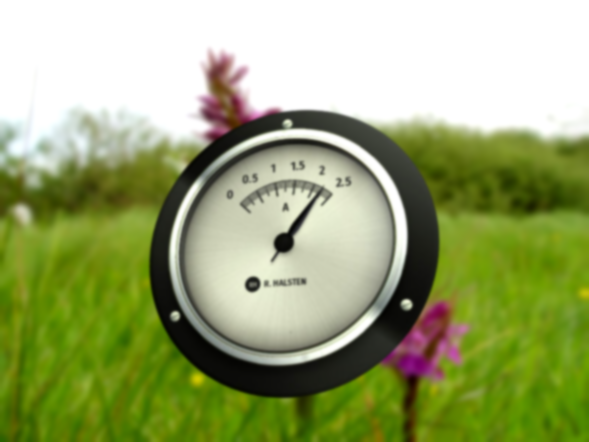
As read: 2.25 A
